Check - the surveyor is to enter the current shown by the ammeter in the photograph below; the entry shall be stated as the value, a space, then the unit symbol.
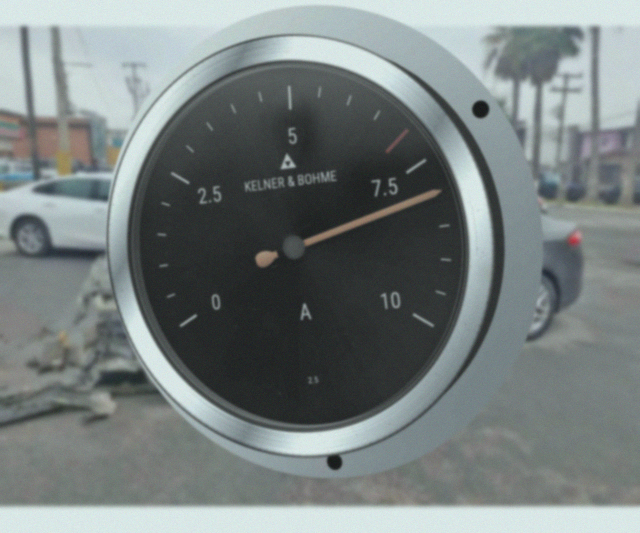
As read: 8 A
